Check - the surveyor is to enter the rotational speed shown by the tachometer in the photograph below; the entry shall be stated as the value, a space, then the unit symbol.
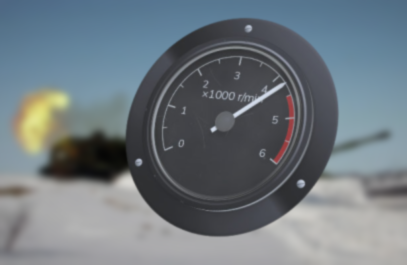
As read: 4250 rpm
